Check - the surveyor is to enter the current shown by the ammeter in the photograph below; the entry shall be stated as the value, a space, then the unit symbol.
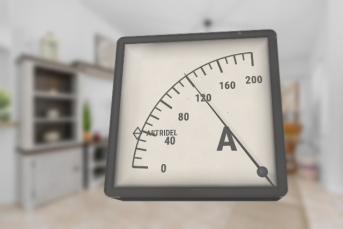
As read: 120 A
